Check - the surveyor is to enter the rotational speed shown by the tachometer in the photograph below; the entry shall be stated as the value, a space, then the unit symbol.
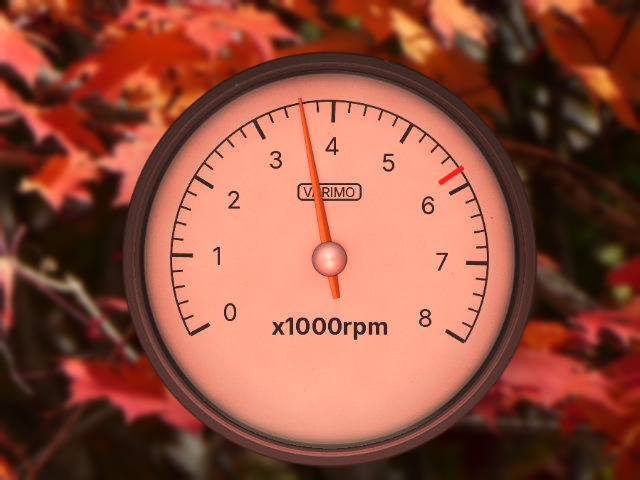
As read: 3600 rpm
